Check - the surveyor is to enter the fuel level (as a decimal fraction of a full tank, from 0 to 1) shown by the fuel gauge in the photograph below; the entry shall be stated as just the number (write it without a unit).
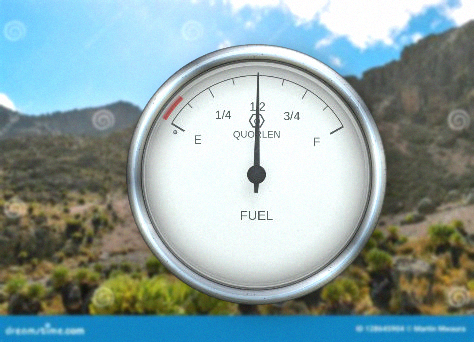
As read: 0.5
